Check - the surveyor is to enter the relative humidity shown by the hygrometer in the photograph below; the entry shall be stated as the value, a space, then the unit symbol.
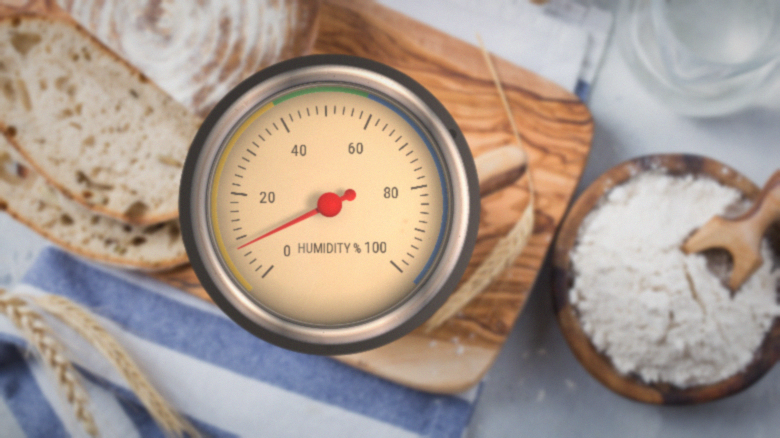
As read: 8 %
